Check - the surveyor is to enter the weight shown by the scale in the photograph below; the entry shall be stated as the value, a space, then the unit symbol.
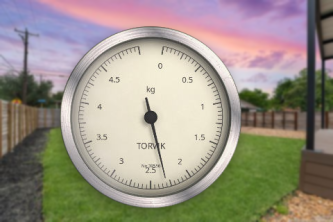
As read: 2.3 kg
